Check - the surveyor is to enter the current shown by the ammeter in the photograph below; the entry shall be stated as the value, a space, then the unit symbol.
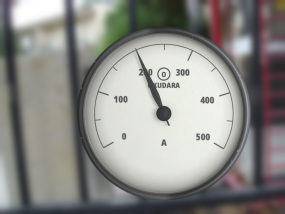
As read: 200 A
